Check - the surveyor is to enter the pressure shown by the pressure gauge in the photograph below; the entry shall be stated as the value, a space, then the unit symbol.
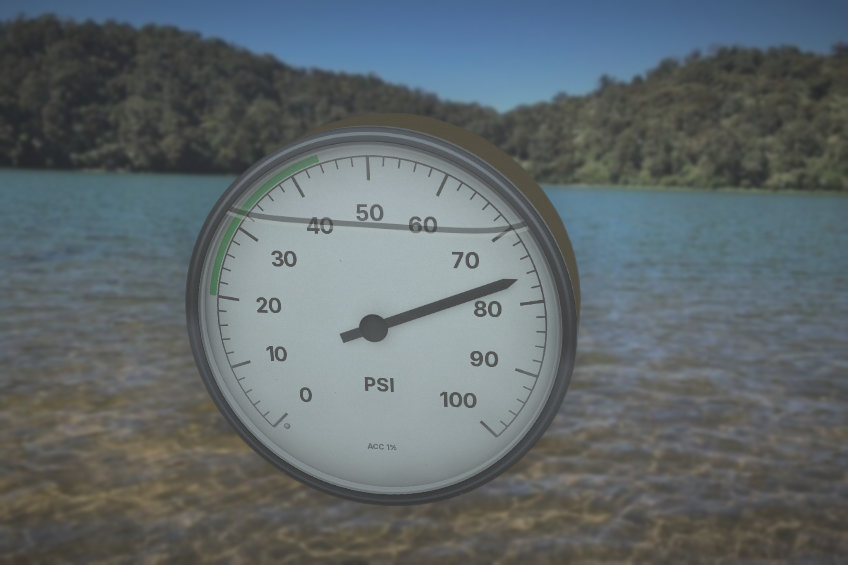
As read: 76 psi
